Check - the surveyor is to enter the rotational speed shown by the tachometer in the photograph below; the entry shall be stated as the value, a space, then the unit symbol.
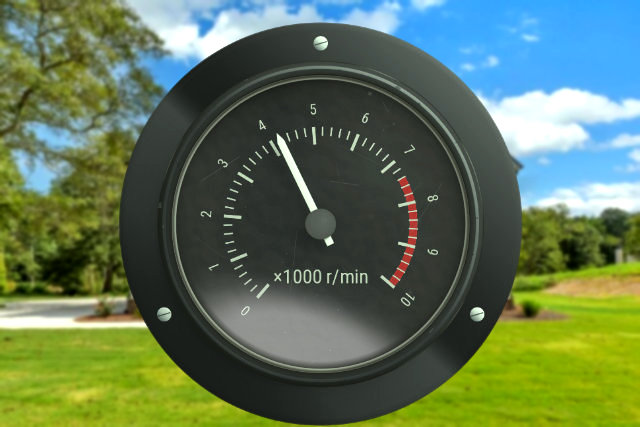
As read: 4200 rpm
